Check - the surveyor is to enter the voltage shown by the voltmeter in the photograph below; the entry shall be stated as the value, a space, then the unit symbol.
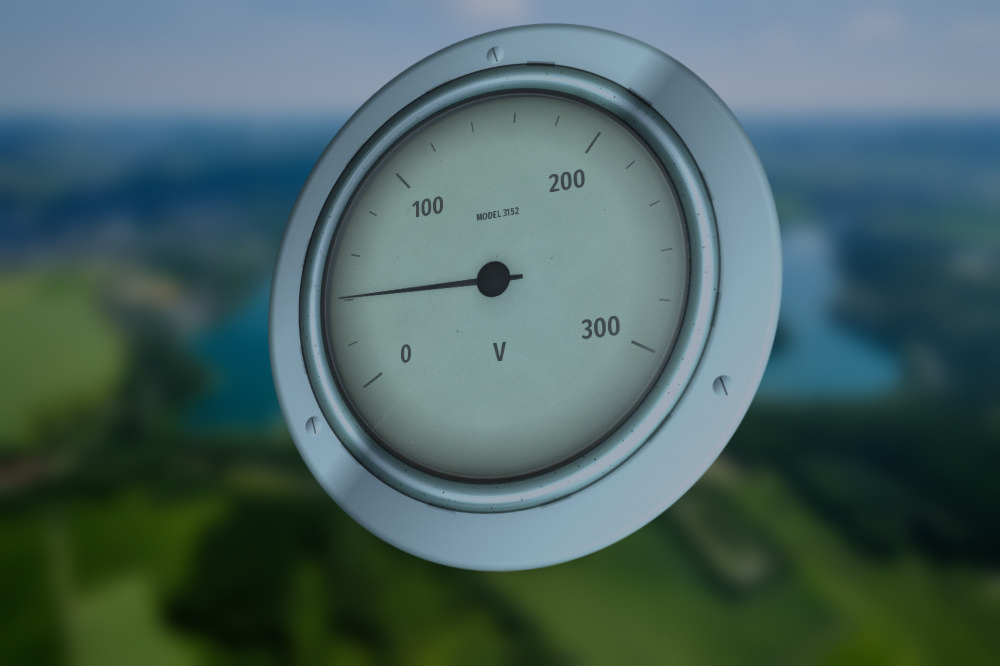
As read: 40 V
